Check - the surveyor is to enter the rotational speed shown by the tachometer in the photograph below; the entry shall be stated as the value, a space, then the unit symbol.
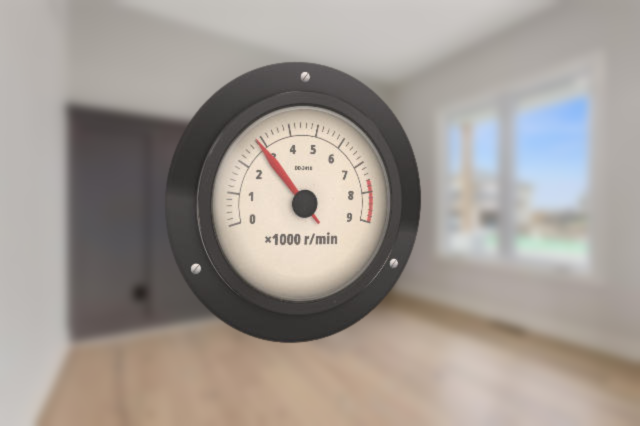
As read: 2800 rpm
